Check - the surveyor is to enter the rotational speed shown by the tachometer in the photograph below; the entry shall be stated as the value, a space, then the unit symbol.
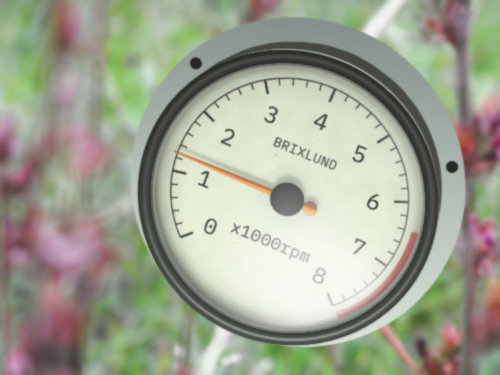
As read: 1300 rpm
